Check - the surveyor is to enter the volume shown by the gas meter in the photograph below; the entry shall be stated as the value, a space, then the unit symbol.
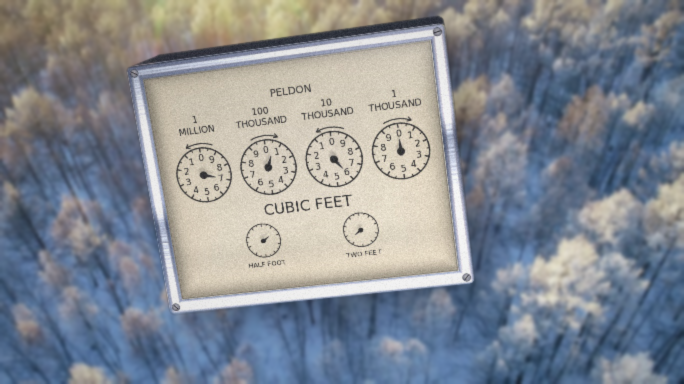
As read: 706000 ft³
